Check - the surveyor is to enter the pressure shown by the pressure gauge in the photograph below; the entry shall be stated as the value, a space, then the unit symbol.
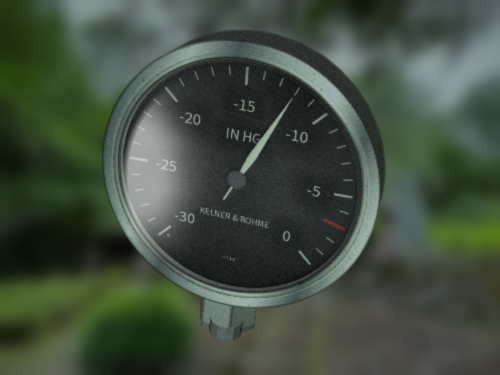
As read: -12 inHg
